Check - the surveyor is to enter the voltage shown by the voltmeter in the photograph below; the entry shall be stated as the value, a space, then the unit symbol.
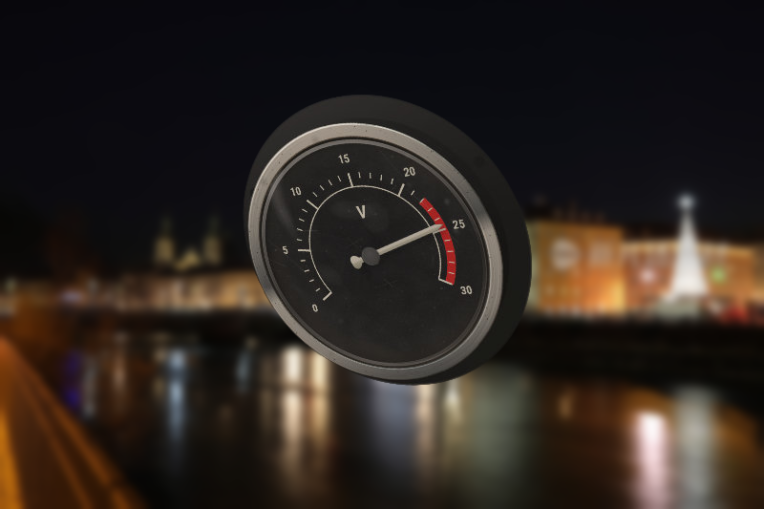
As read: 24.5 V
